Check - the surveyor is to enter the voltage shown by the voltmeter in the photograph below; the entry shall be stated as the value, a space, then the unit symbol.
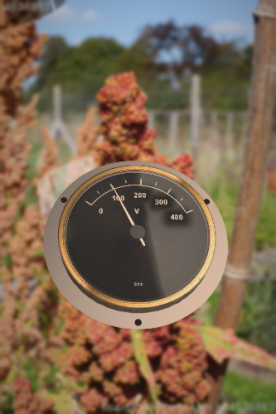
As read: 100 V
